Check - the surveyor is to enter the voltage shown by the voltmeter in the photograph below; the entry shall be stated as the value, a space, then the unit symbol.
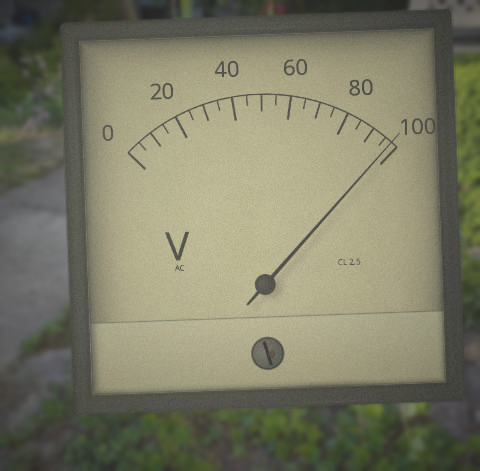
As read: 97.5 V
